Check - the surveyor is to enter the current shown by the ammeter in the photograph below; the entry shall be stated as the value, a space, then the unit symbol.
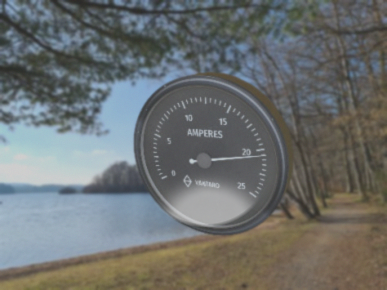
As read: 20.5 A
